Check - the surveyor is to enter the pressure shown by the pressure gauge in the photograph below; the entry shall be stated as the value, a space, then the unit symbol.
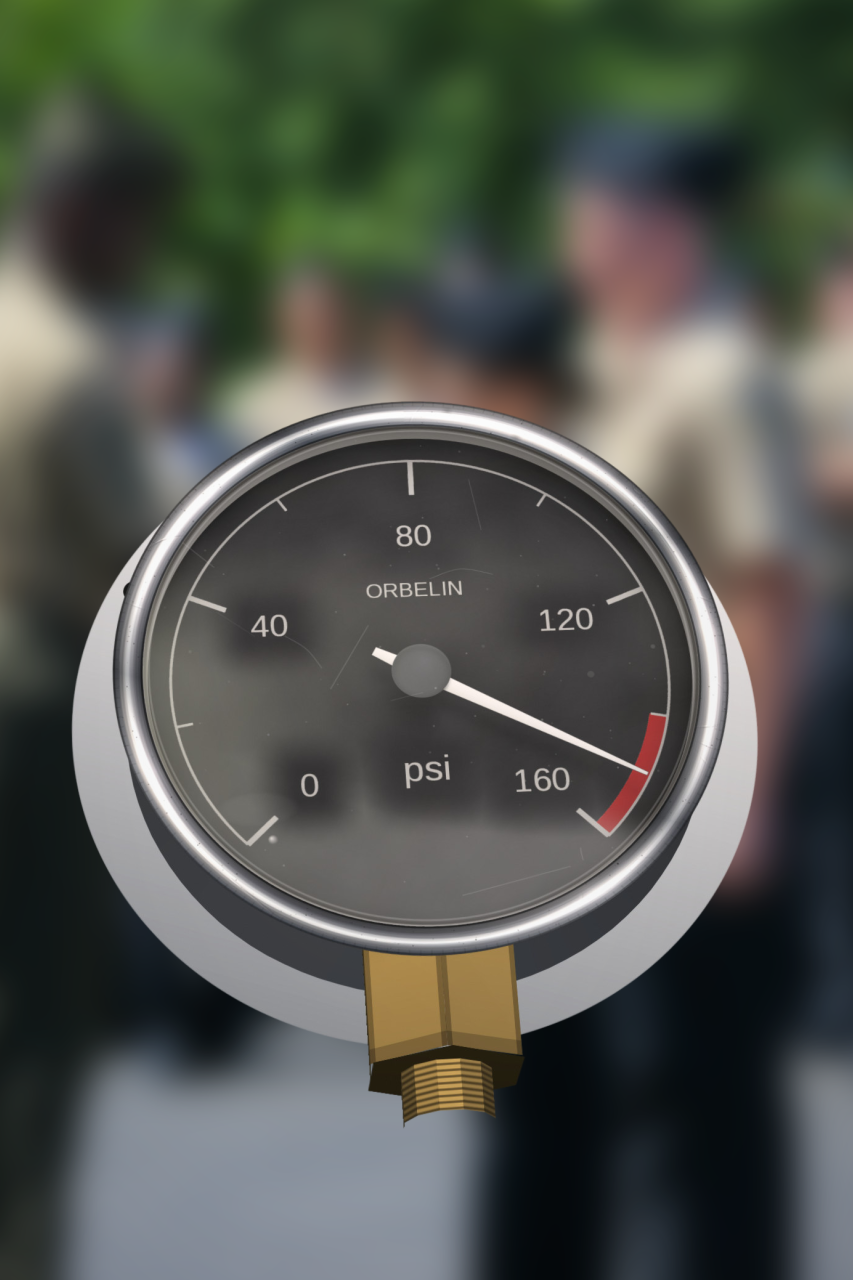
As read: 150 psi
